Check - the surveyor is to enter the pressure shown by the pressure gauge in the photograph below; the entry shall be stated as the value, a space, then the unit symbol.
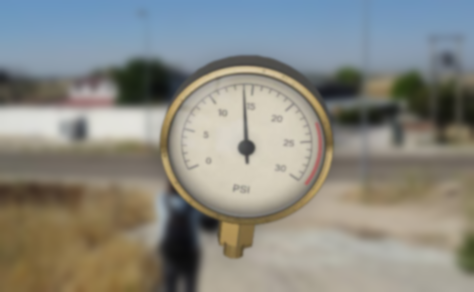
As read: 14 psi
